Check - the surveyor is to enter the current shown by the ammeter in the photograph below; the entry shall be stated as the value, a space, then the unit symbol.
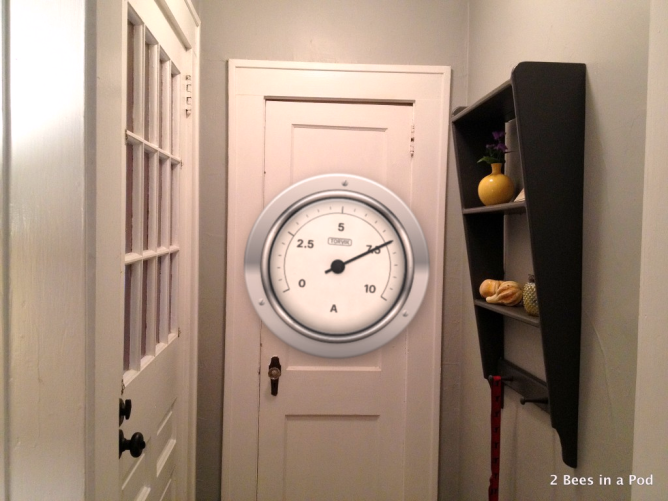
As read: 7.5 A
